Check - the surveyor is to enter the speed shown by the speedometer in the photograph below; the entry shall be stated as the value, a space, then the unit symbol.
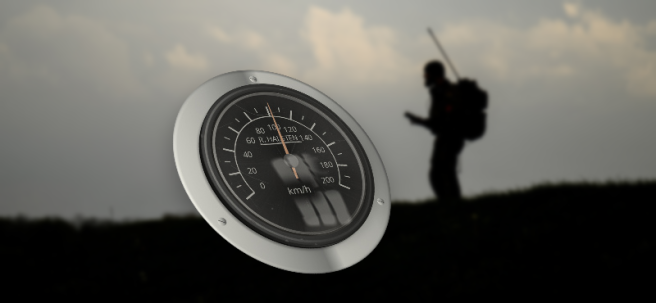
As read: 100 km/h
